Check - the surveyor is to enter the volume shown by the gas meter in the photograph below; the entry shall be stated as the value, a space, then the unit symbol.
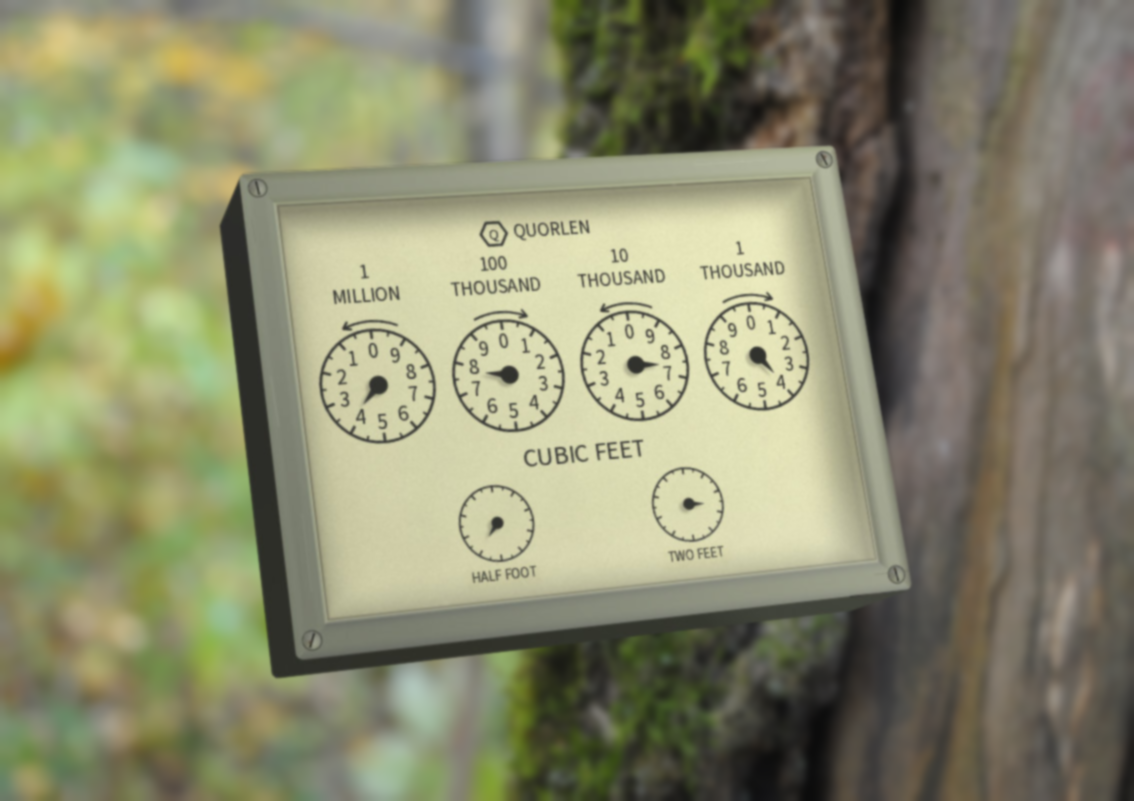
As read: 377400 ft³
